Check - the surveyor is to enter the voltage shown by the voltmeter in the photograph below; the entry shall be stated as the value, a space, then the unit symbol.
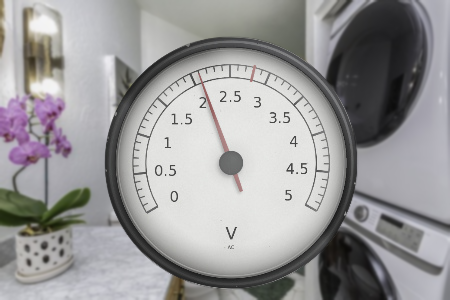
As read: 2.1 V
